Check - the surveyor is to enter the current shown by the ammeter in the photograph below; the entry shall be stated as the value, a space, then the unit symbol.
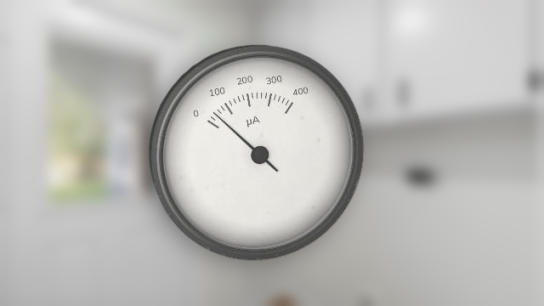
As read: 40 µA
